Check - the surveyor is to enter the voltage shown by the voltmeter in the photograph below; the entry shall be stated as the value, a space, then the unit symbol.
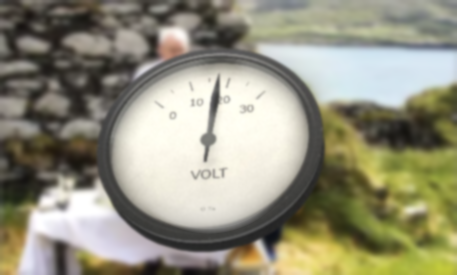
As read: 17.5 V
